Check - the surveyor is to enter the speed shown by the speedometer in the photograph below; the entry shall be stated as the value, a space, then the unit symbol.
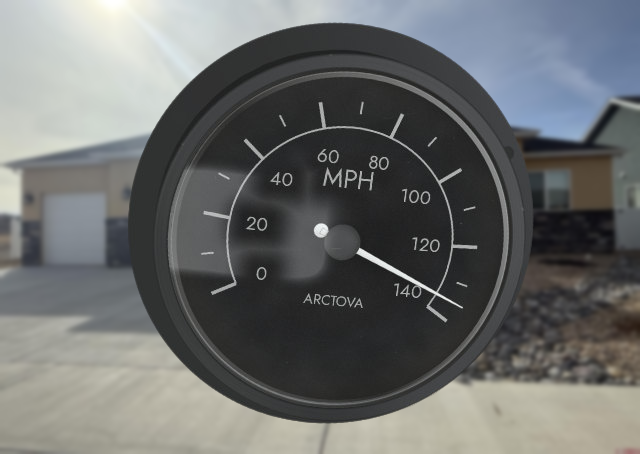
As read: 135 mph
